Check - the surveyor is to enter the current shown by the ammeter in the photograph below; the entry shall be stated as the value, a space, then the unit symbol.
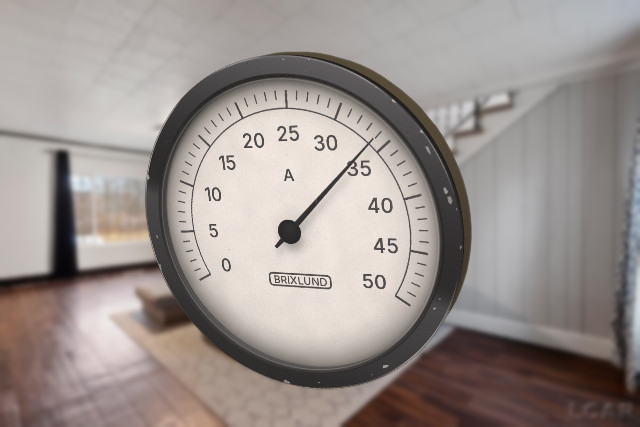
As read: 34 A
